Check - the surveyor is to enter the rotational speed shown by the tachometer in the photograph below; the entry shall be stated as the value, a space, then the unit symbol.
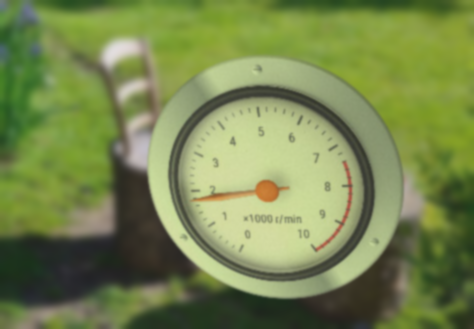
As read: 1800 rpm
